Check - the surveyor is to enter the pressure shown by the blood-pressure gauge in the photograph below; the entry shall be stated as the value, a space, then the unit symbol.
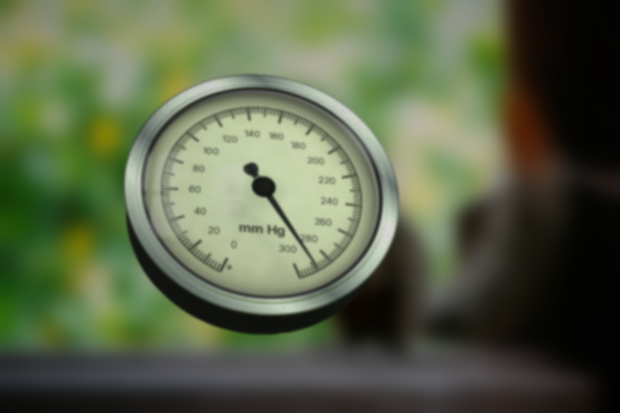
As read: 290 mmHg
